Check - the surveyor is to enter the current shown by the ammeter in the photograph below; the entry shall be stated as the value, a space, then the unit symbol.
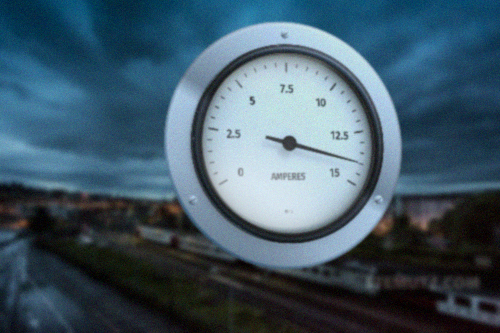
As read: 14 A
